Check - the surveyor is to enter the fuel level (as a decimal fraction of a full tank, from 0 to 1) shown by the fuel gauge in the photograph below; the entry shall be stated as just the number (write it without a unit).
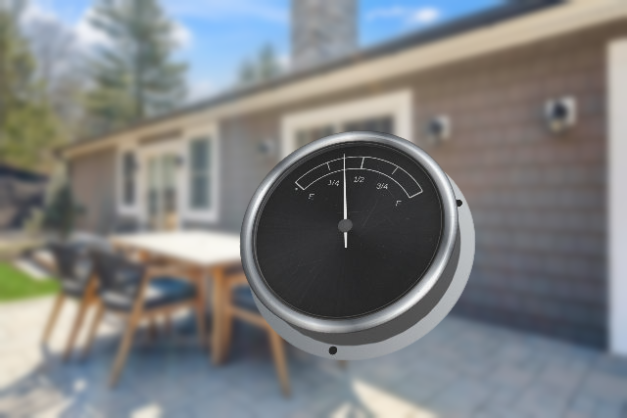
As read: 0.375
